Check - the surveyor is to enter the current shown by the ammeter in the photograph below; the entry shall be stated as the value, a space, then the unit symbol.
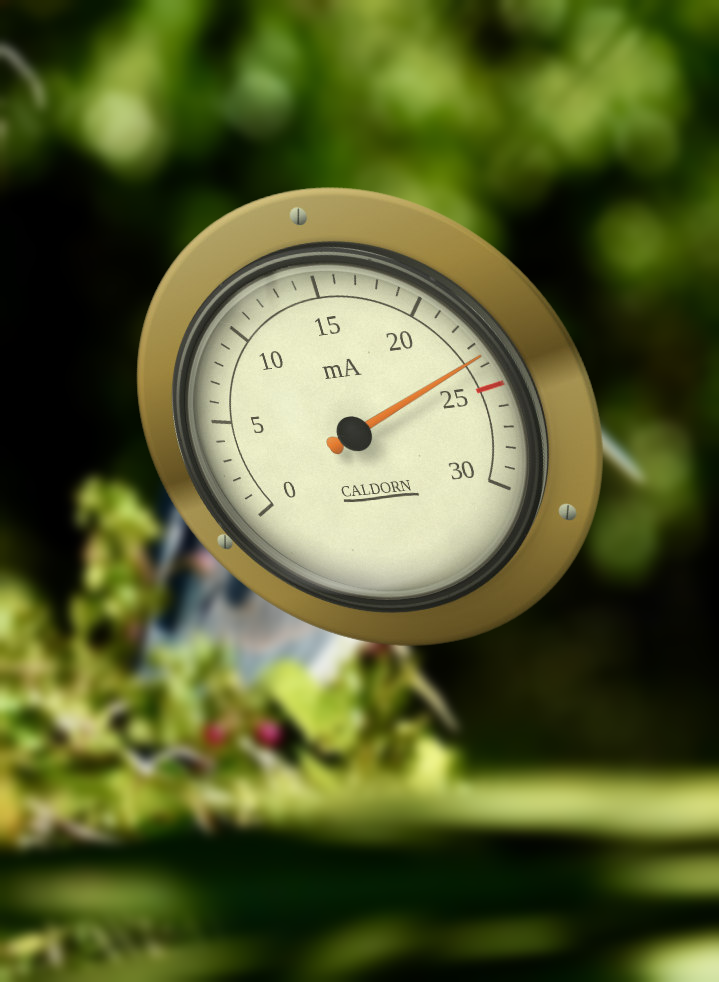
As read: 23.5 mA
